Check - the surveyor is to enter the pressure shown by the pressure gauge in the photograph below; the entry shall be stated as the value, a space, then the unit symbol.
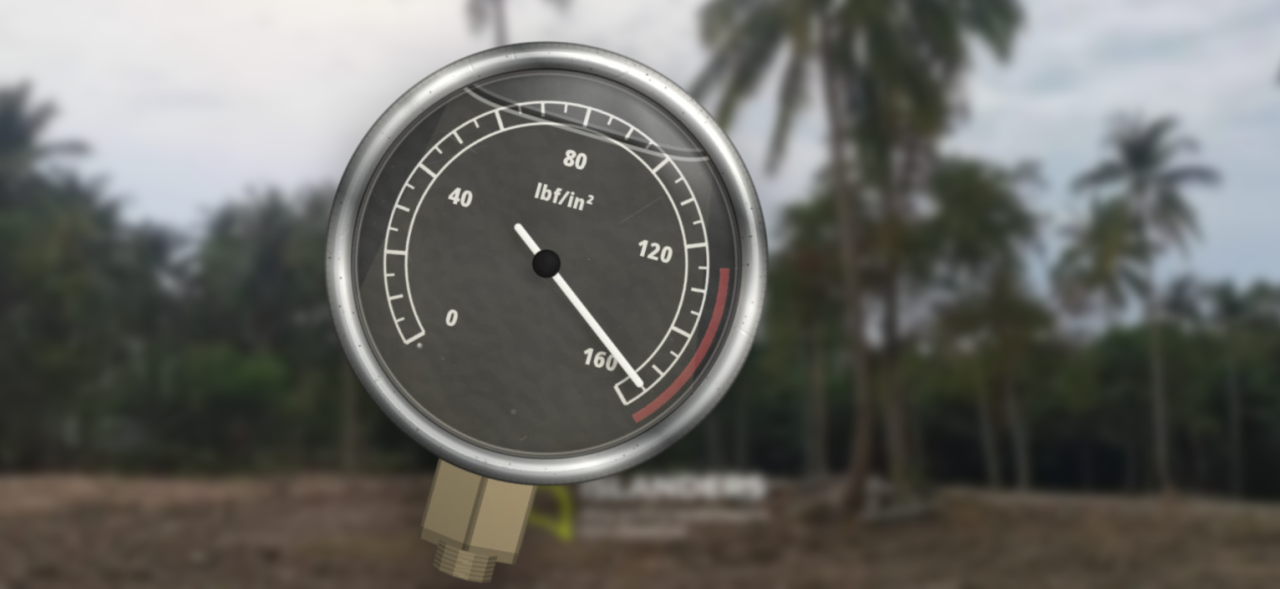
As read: 155 psi
